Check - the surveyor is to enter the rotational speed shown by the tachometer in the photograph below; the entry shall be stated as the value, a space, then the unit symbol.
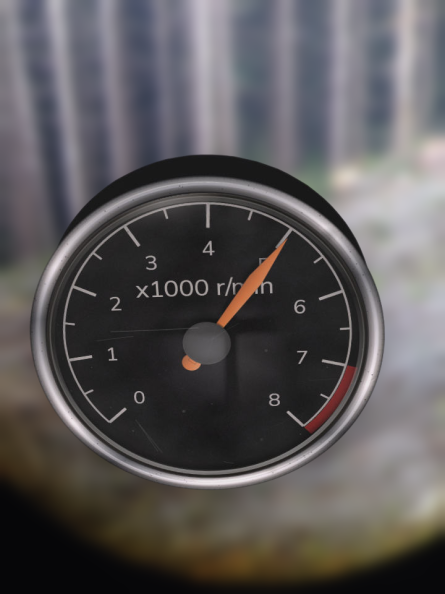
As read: 5000 rpm
